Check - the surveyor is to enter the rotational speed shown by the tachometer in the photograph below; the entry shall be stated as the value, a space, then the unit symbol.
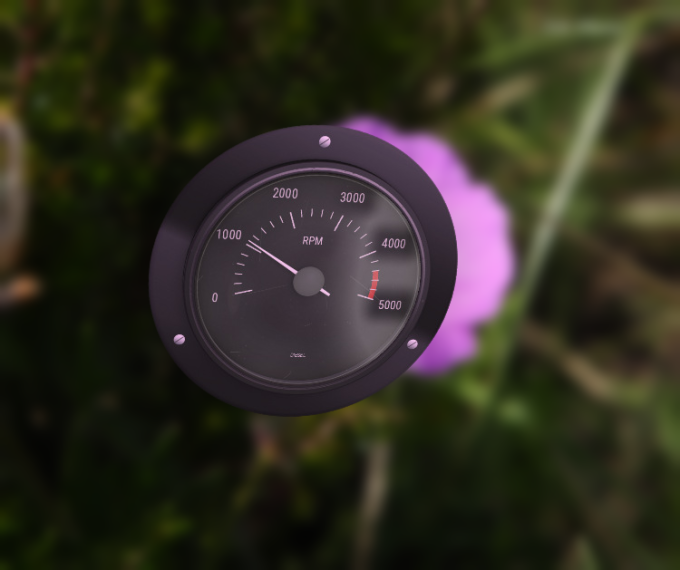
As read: 1100 rpm
